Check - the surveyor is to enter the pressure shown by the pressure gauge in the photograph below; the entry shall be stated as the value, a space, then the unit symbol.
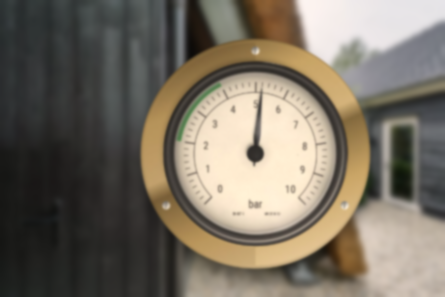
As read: 5.2 bar
